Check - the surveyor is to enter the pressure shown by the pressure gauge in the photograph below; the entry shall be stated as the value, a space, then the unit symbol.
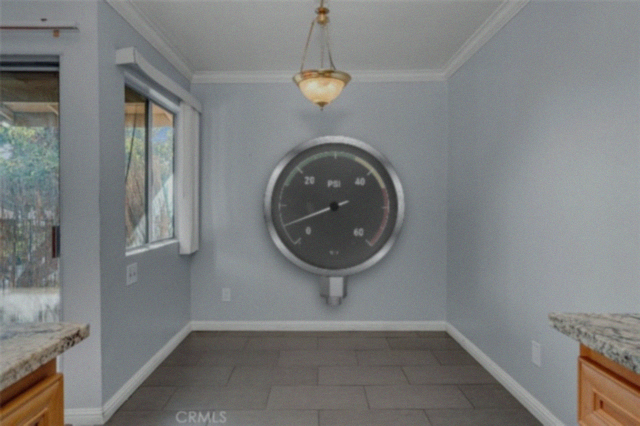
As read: 5 psi
